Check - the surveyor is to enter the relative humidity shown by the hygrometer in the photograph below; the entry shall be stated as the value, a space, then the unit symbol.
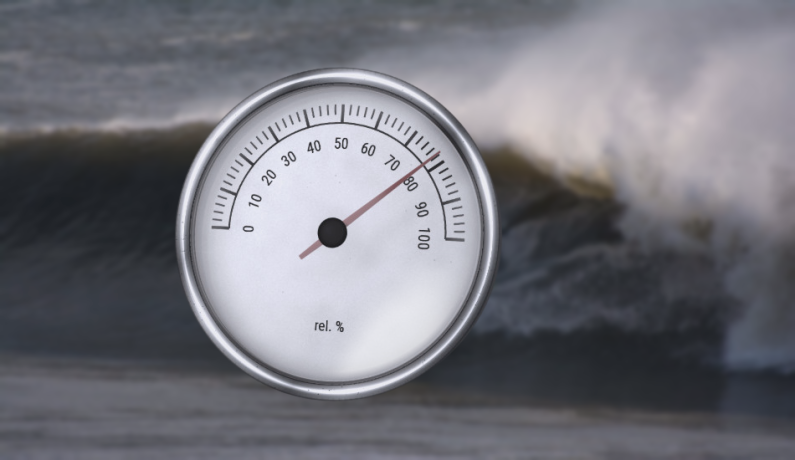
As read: 78 %
